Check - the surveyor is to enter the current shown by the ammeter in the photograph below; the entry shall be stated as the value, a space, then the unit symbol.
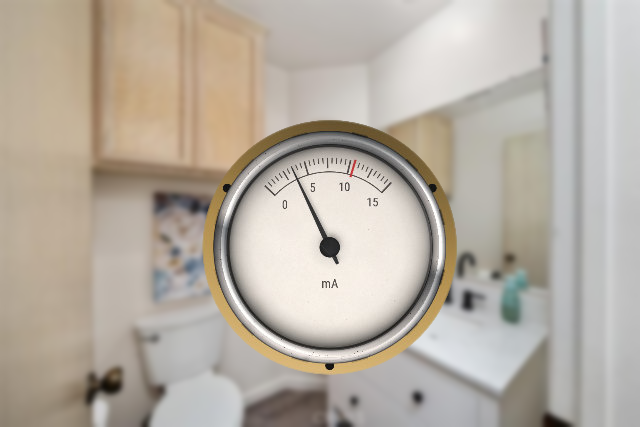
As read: 3.5 mA
